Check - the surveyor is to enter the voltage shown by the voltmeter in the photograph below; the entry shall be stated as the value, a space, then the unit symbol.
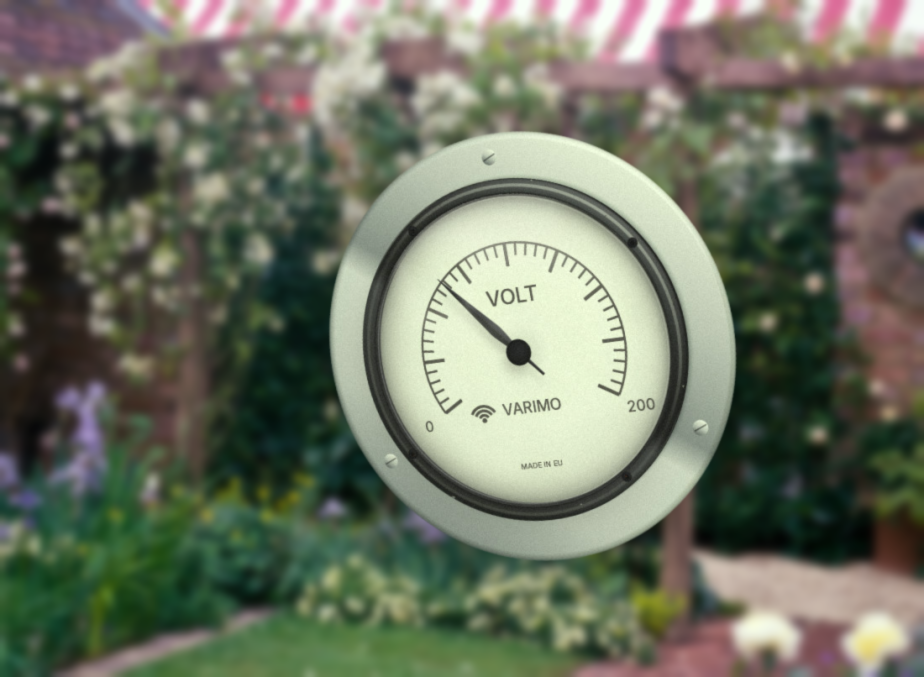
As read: 65 V
